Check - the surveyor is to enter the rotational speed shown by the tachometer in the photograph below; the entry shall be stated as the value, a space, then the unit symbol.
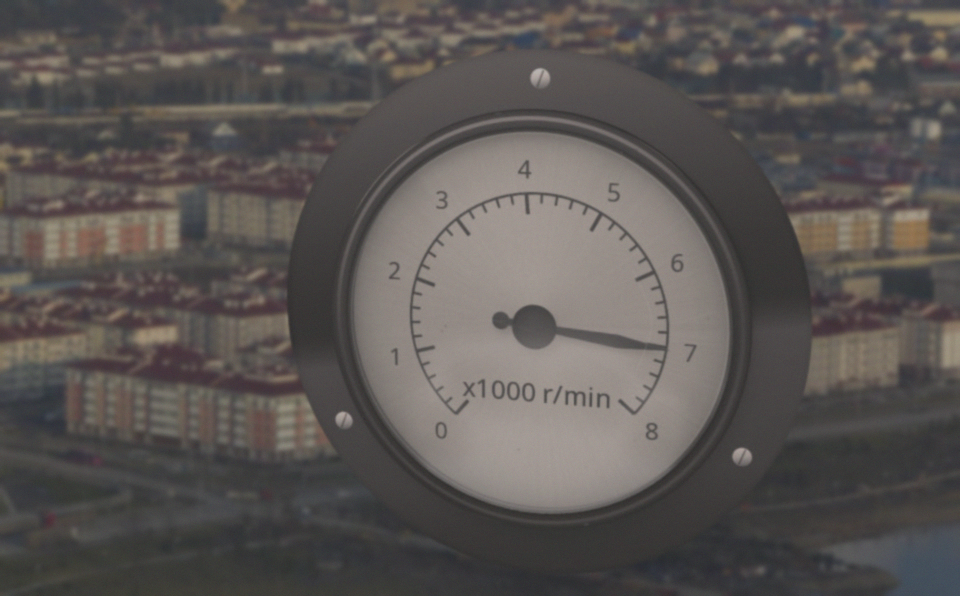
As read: 7000 rpm
